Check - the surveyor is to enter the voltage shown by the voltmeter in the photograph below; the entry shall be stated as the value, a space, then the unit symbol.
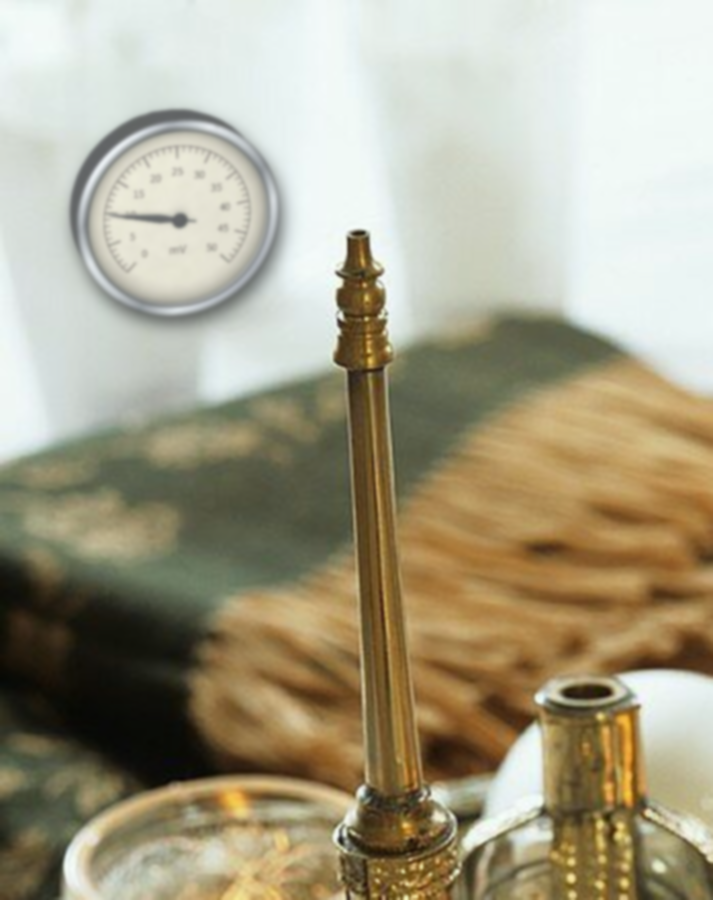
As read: 10 mV
